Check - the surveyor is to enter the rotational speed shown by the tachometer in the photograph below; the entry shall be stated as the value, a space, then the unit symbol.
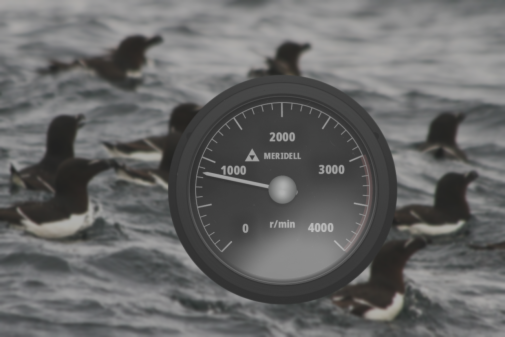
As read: 850 rpm
